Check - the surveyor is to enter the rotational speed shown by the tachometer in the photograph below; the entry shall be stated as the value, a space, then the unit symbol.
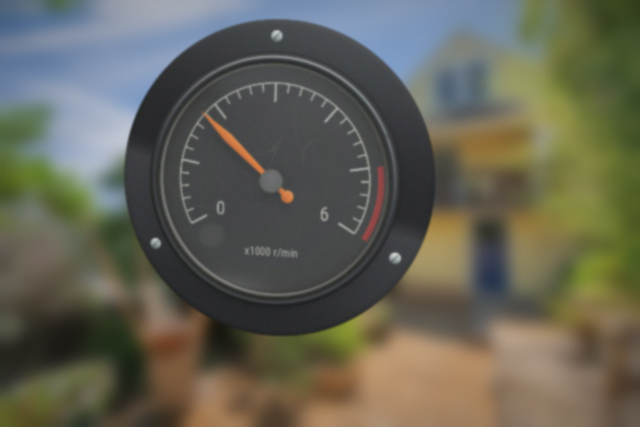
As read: 1800 rpm
